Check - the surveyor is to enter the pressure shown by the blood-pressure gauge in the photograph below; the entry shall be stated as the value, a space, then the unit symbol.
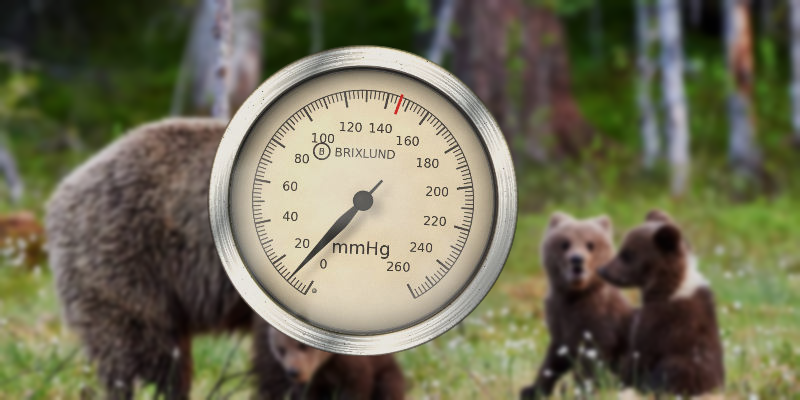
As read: 10 mmHg
